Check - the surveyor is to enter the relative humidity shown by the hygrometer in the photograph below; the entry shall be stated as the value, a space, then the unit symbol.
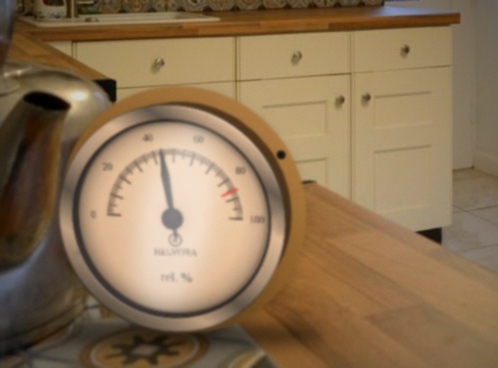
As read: 45 %
